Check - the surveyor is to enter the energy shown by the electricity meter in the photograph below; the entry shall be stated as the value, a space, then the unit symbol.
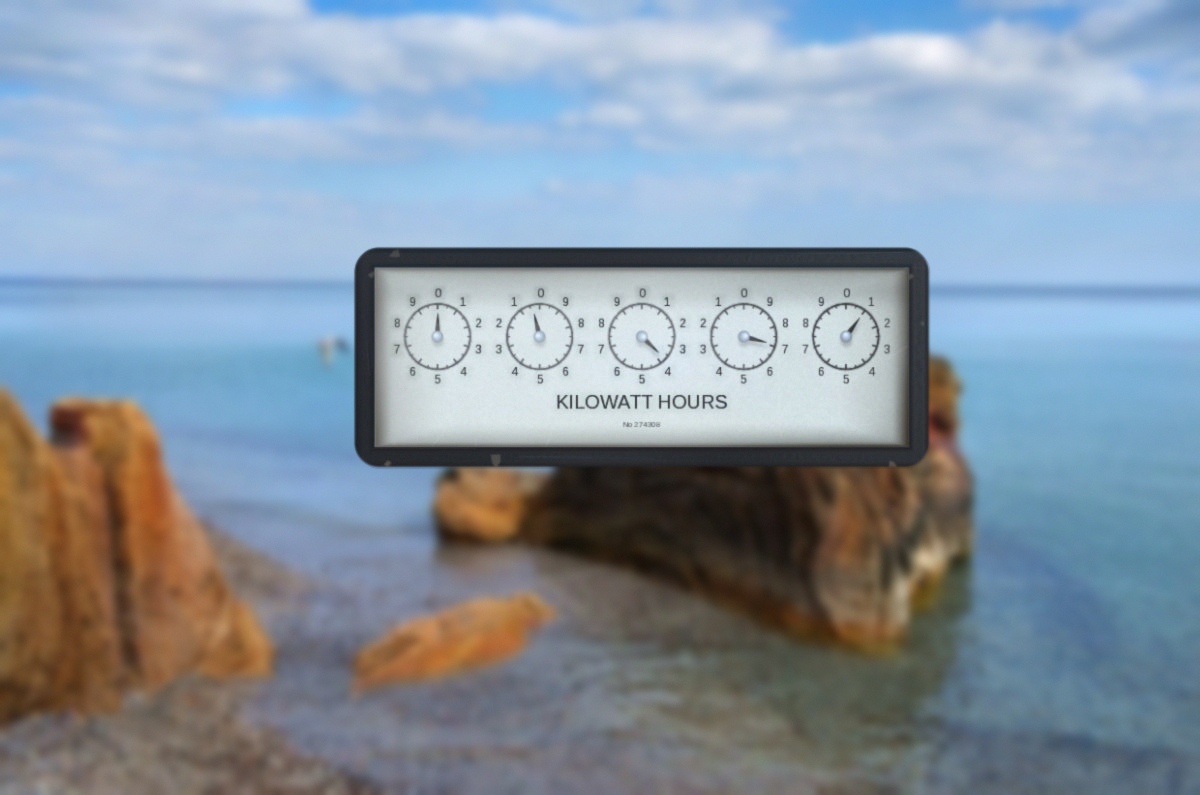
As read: 371 kWh
